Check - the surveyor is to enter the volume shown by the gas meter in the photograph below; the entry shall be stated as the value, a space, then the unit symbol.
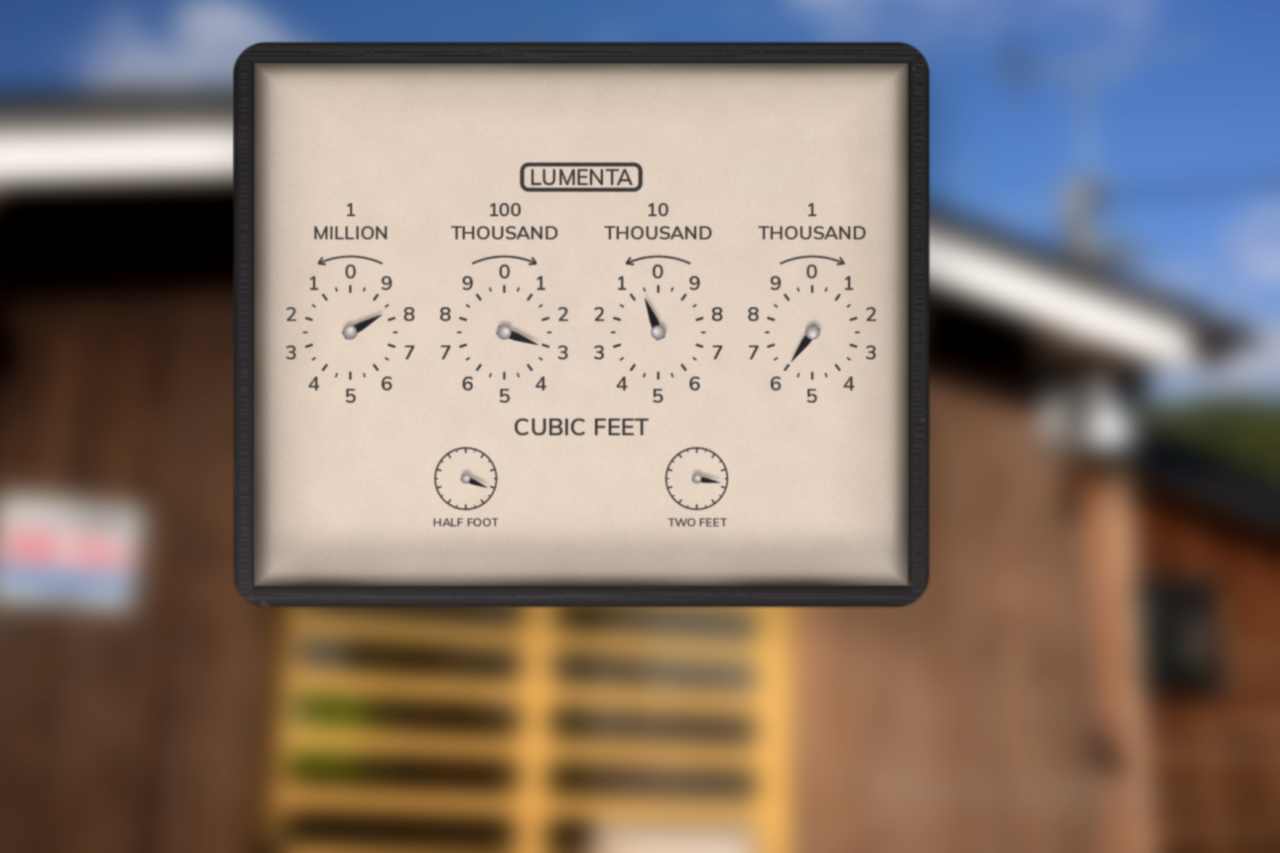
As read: 830600 ft³
